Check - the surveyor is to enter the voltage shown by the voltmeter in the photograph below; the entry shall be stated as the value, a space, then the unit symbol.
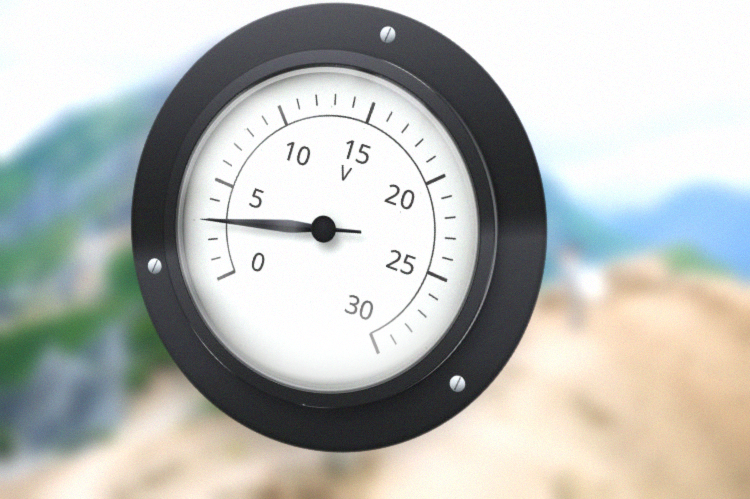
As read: 3 V
